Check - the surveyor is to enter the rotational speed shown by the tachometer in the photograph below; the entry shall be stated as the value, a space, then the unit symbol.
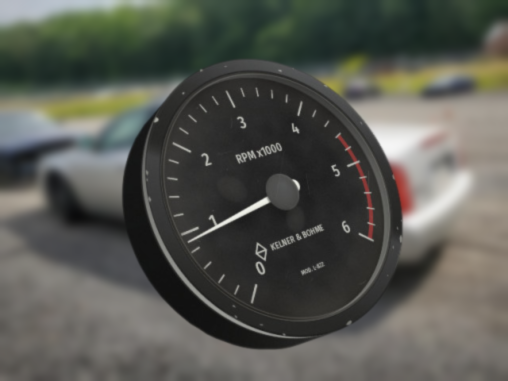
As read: 900 rpm
